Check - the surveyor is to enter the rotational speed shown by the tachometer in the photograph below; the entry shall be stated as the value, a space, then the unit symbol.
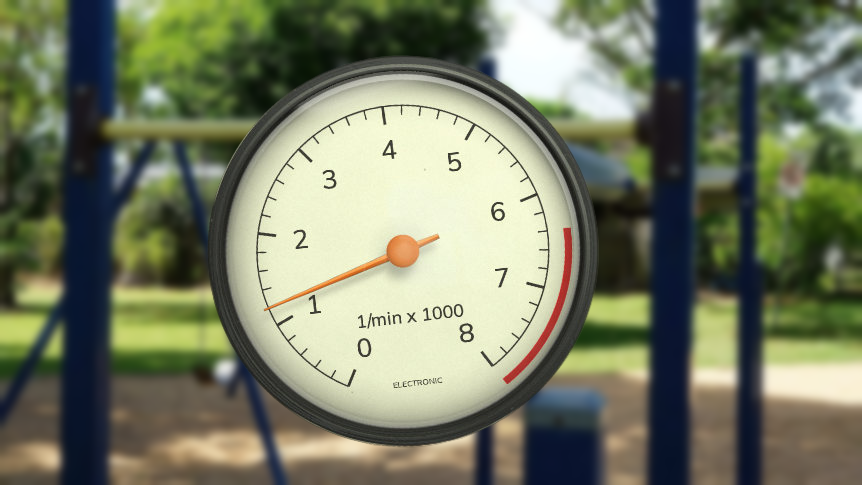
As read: 1200 rpm
